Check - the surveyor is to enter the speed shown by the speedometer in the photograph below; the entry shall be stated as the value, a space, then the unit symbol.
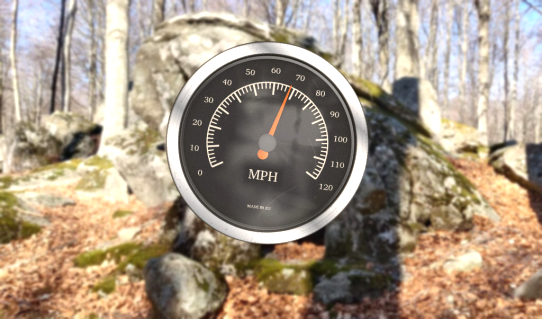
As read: 68 mph
